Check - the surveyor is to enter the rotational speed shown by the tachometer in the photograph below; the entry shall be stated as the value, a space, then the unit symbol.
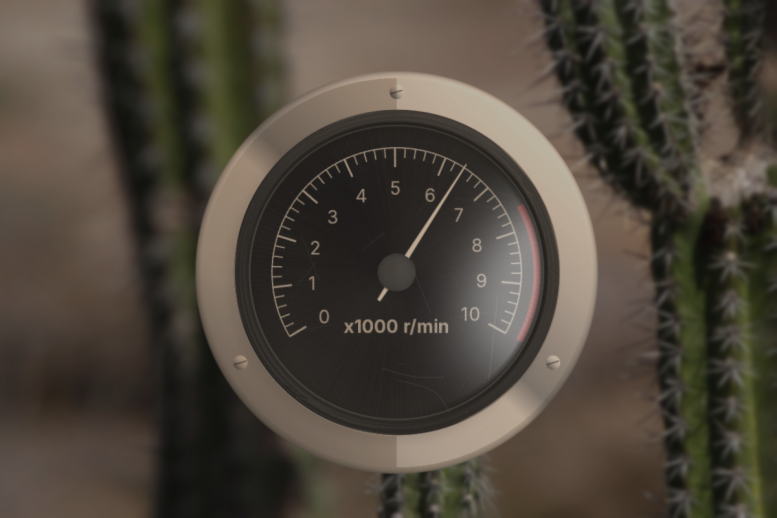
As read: 6400 rpm
